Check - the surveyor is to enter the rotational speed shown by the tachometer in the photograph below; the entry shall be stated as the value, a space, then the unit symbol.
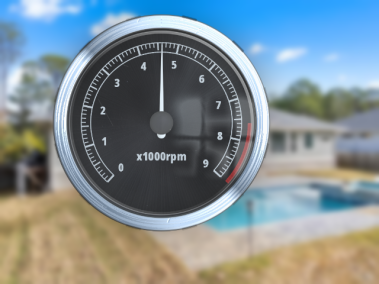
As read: 4600 rpm
